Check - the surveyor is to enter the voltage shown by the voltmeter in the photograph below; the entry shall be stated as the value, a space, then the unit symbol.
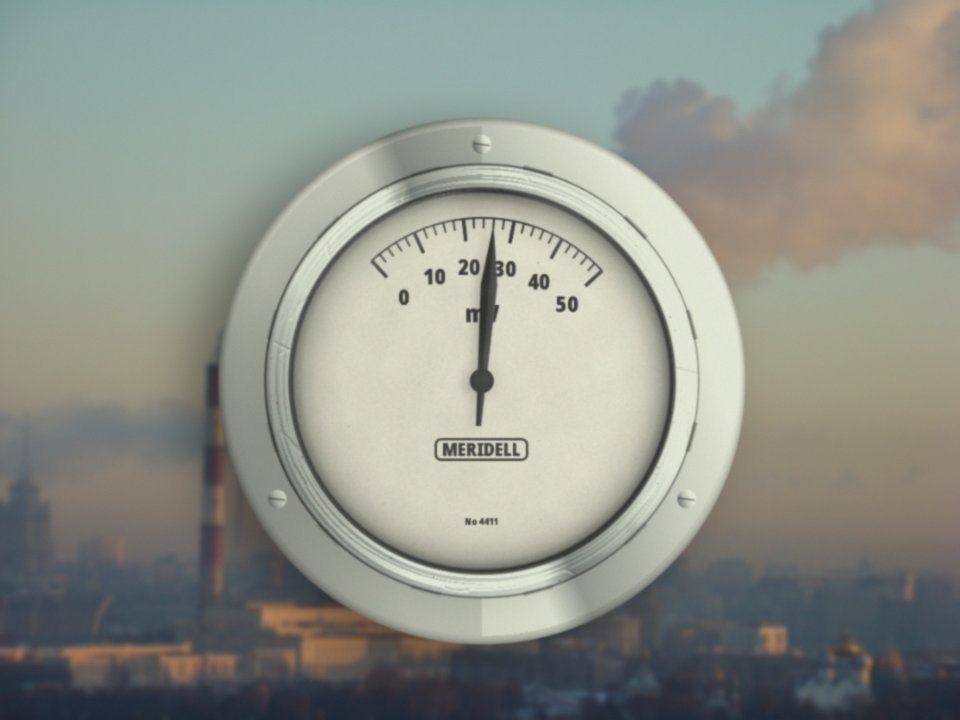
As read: 26 mV
